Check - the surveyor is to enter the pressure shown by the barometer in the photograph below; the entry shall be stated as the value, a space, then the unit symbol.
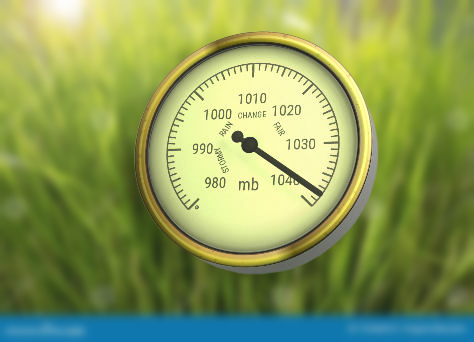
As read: 1038 mbar
